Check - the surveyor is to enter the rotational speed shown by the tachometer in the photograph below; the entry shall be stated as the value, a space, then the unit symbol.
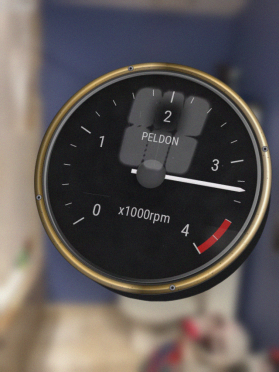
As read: 3300 rpm
